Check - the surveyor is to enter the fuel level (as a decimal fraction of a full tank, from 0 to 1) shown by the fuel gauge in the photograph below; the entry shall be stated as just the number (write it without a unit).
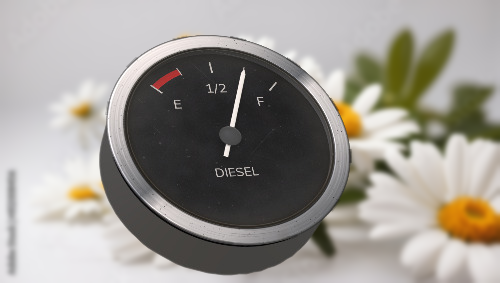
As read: 0.75
